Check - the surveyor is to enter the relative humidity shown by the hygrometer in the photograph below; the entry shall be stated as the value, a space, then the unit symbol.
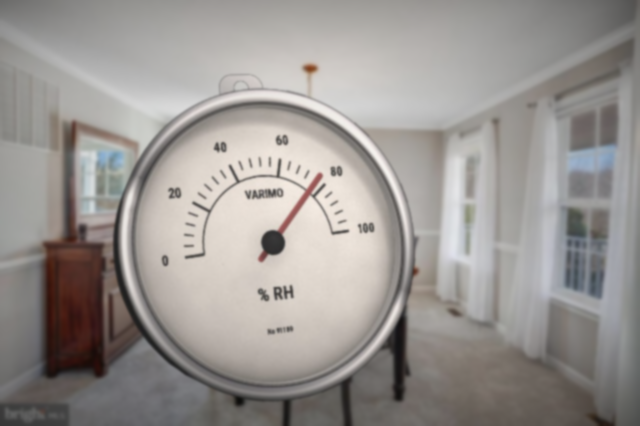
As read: 76 %
